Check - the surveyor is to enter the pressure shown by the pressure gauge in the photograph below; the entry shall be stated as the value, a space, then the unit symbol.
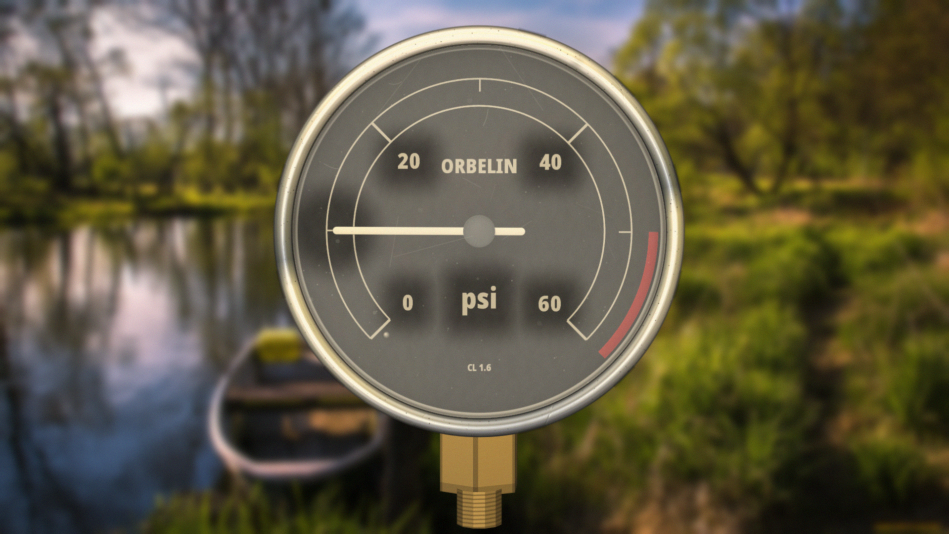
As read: 10 psi
